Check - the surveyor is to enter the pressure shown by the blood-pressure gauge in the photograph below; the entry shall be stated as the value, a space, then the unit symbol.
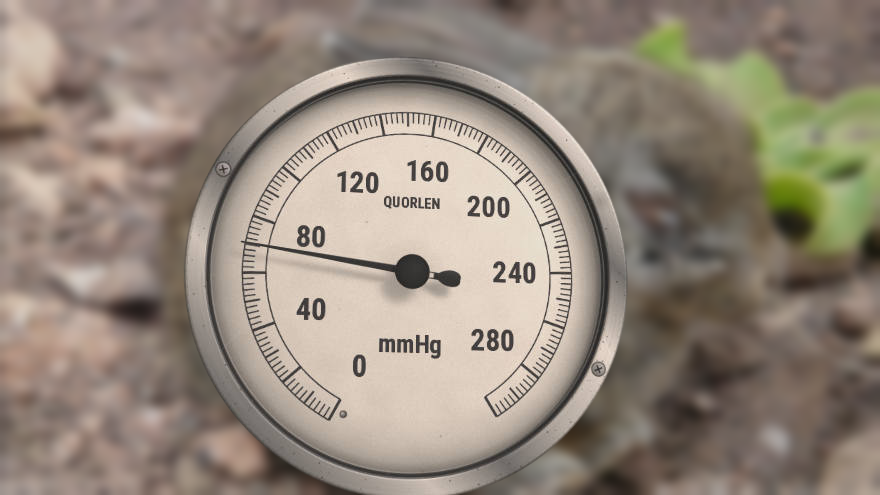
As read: 70 mmHg
